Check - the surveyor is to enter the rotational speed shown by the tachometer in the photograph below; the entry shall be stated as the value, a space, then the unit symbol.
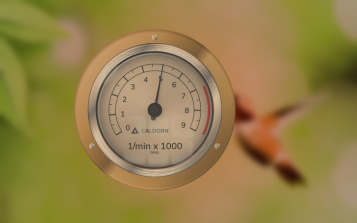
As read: 5000 rpm
